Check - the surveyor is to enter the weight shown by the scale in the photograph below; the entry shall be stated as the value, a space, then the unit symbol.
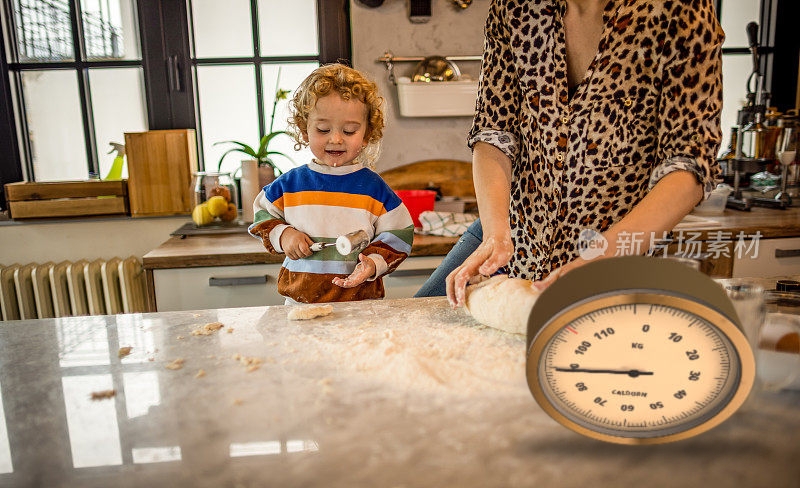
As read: 90 kg
